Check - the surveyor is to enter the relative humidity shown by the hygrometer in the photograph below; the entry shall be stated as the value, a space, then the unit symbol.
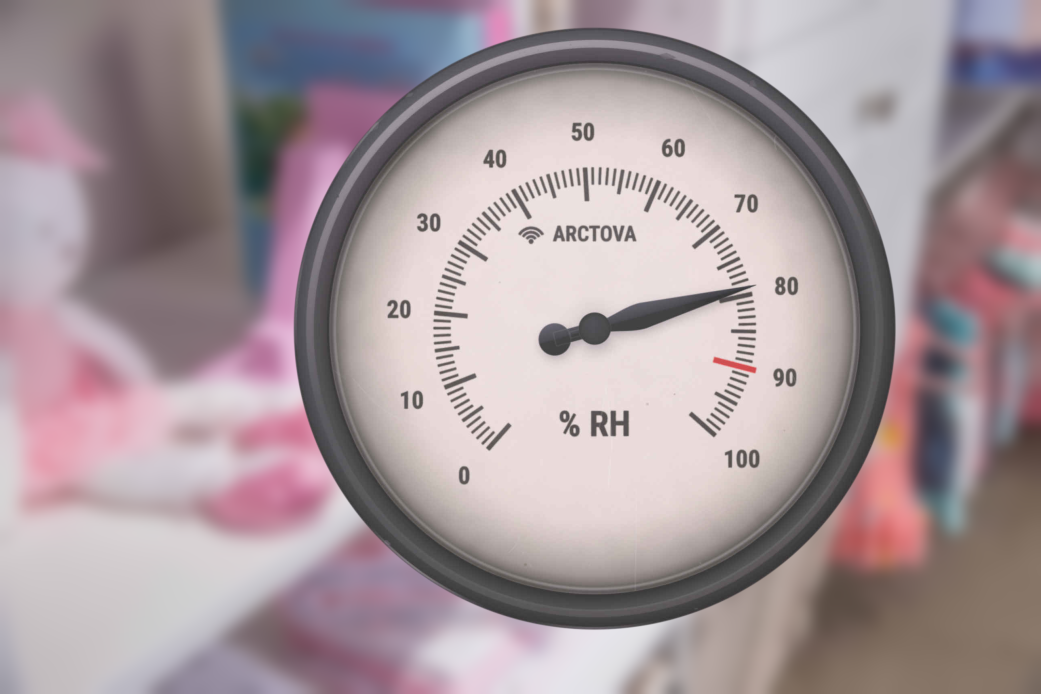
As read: 79 %
